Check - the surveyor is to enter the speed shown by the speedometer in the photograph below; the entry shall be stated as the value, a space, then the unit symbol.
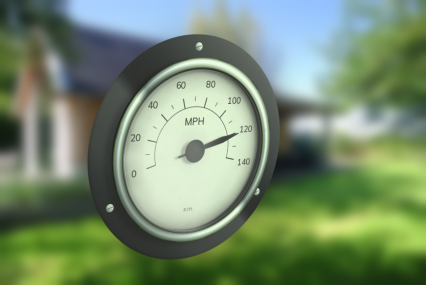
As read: 120 mph
